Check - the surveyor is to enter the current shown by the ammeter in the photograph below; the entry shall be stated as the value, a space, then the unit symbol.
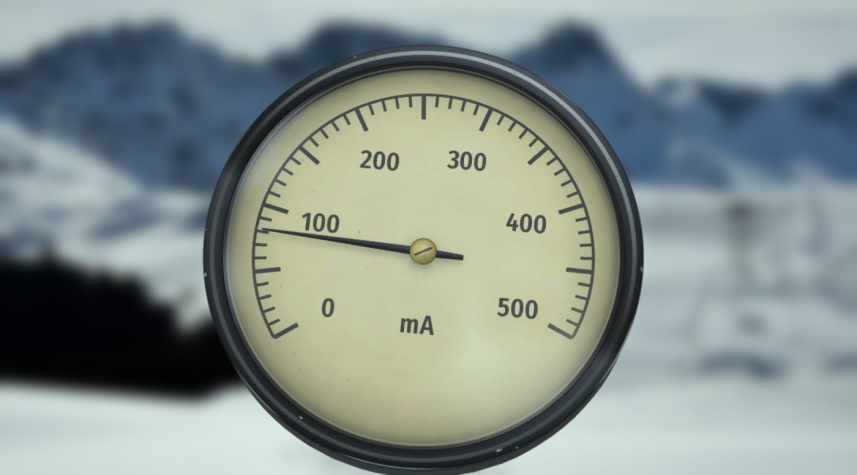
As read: 80 mA
